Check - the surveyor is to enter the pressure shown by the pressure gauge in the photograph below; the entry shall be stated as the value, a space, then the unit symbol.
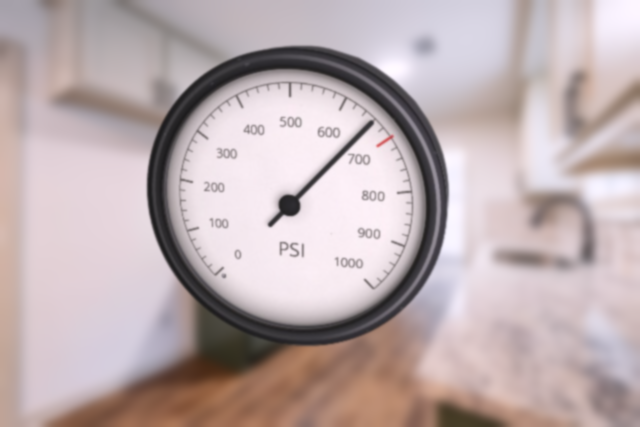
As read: 660 psi
